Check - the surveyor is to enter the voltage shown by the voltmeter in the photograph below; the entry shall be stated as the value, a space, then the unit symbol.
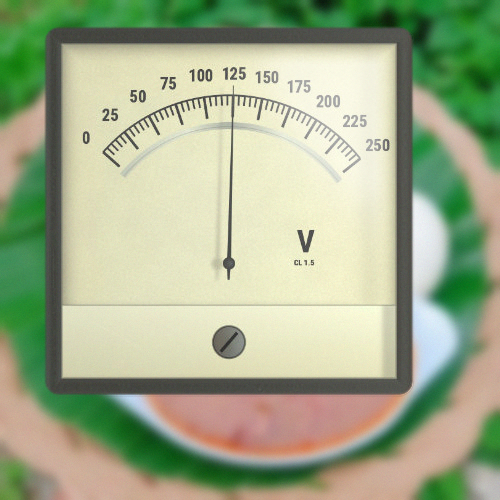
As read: 125 V
